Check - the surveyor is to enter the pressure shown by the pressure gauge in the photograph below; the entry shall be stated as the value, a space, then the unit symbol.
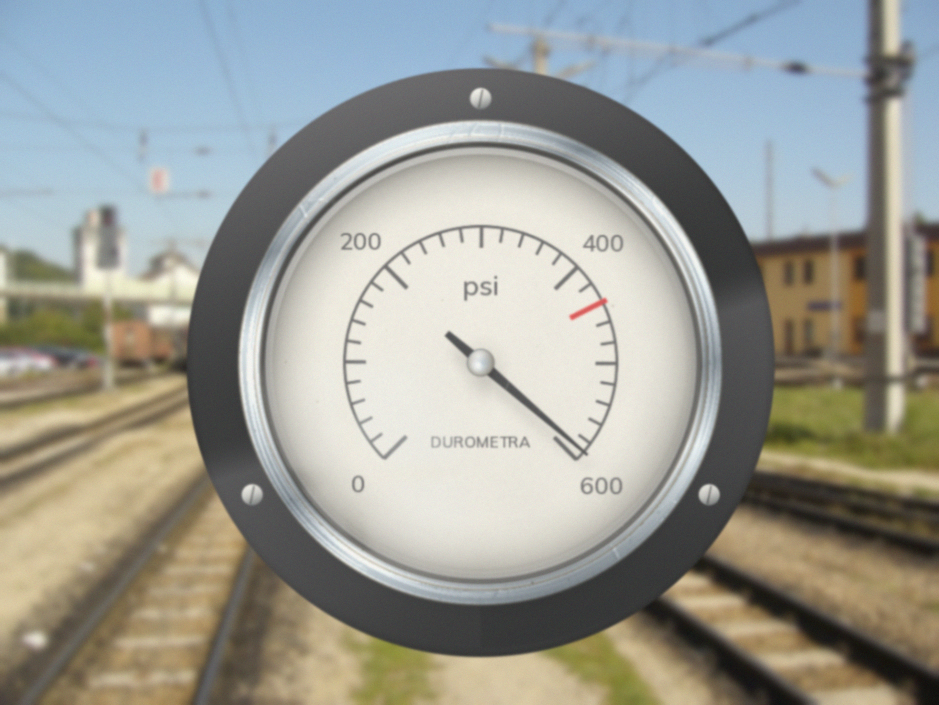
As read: 590 psi
